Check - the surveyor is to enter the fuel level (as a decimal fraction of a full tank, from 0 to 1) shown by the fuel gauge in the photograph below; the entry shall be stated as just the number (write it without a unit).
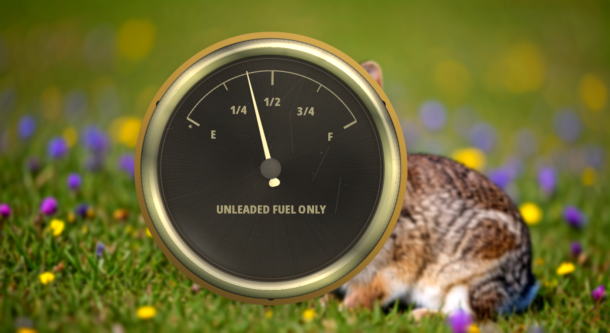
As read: 0.375
